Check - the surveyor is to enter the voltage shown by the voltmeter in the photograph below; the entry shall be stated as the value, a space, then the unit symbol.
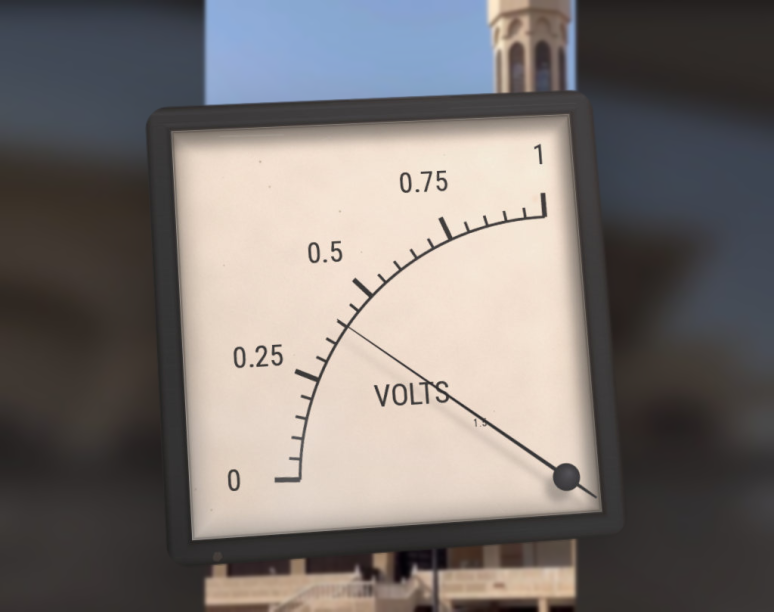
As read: 0.4 V
